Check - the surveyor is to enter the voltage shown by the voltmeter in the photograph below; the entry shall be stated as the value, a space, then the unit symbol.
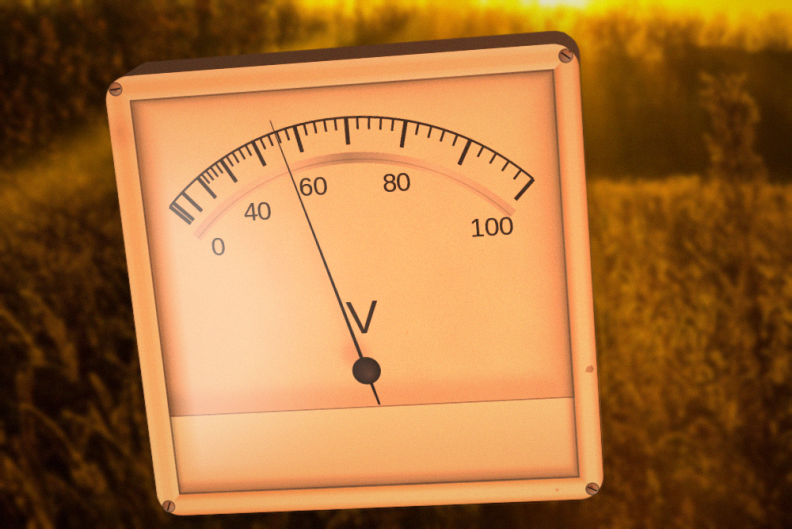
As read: 56 V
